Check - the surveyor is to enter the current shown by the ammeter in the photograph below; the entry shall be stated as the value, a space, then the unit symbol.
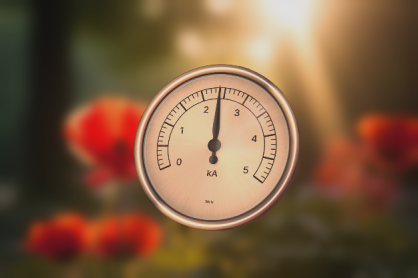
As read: 2.4 kA
